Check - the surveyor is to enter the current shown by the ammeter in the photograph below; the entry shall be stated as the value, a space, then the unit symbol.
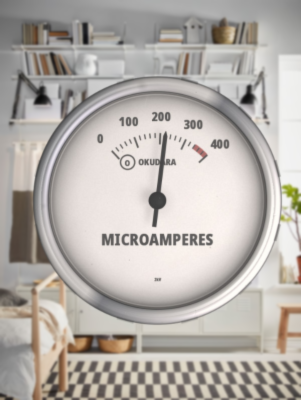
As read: 220 µA
